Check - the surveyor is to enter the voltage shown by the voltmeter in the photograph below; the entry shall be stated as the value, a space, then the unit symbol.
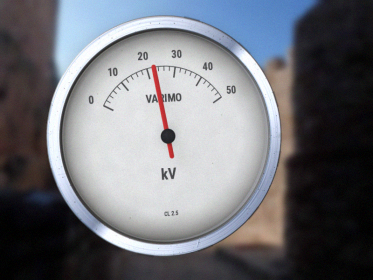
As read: 22 kV
